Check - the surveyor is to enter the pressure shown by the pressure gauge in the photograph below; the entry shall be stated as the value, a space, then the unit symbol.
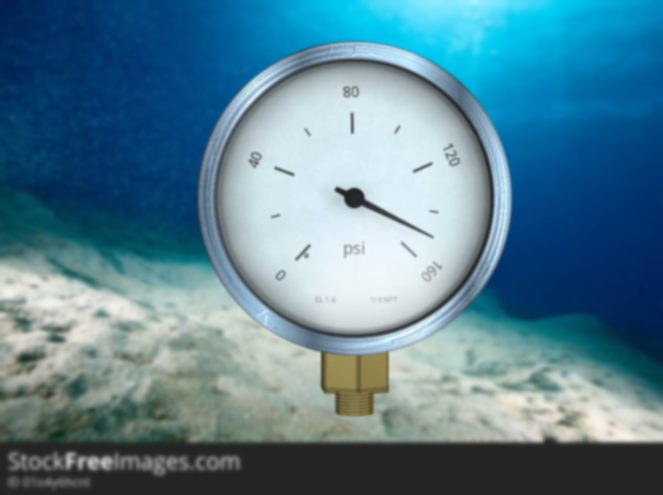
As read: 150 psi
